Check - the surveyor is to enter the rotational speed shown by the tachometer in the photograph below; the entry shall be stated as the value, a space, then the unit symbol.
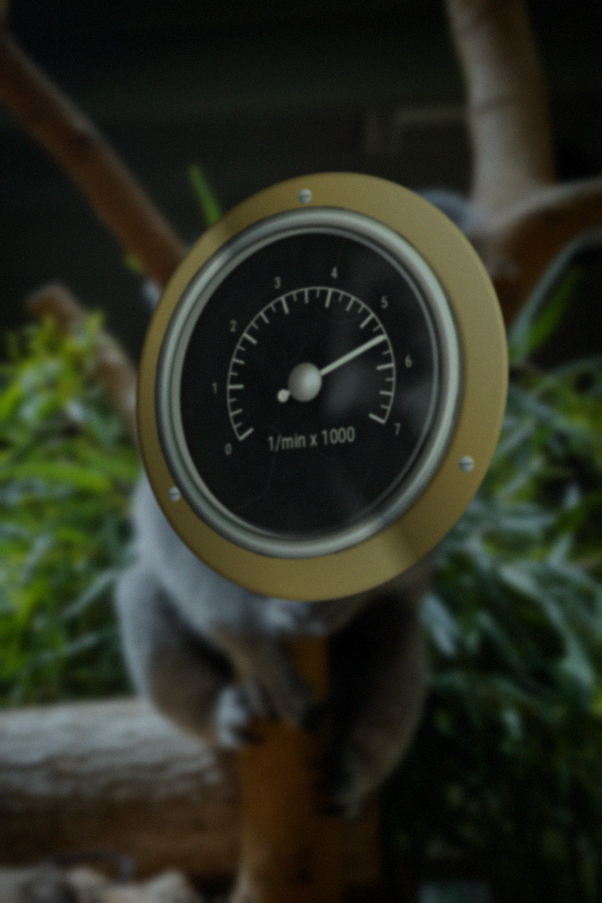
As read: 5500 rpm
